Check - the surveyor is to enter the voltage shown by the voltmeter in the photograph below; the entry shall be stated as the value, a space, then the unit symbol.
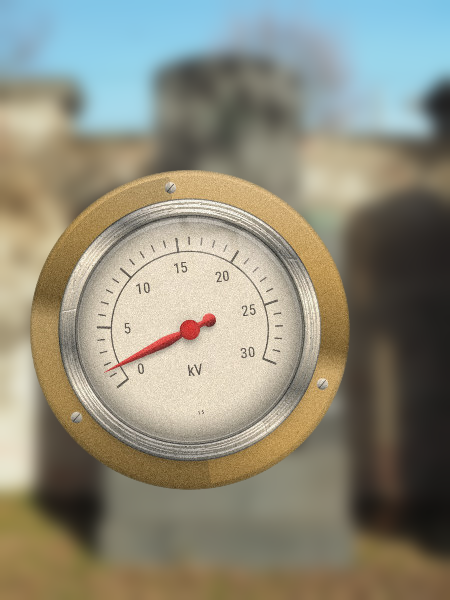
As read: 1.5 kV
